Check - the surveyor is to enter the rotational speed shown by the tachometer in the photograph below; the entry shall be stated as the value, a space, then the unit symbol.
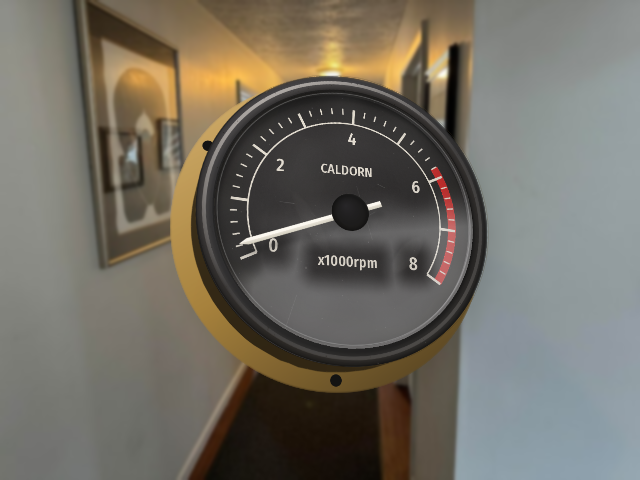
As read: 200 rpm
